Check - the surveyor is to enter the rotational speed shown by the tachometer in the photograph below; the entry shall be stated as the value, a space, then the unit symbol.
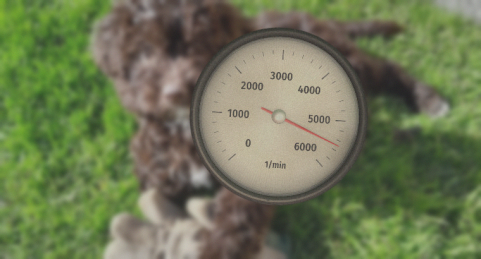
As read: 5500 rpm
